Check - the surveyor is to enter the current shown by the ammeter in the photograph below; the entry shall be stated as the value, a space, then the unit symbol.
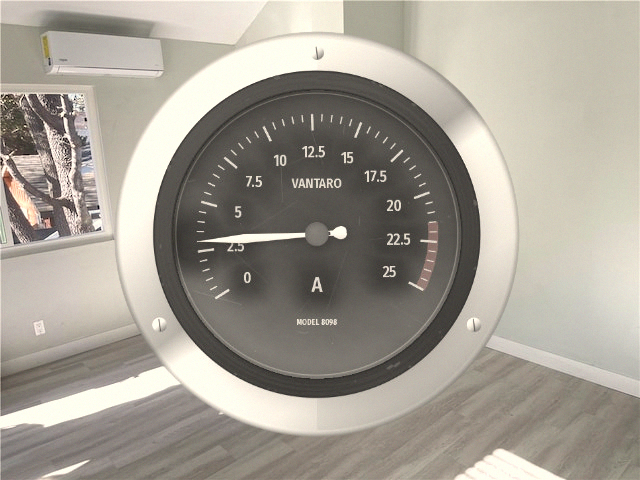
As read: 3 A
